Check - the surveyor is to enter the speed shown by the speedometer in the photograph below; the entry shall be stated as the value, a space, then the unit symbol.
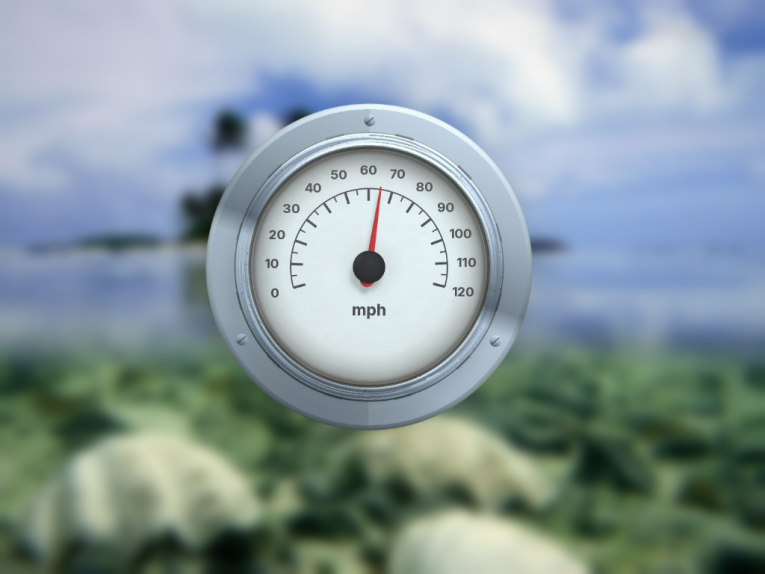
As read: 65 mph
